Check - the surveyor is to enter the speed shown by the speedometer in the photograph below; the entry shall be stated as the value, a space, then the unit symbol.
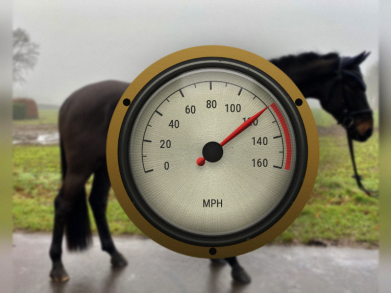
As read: 120 mph
